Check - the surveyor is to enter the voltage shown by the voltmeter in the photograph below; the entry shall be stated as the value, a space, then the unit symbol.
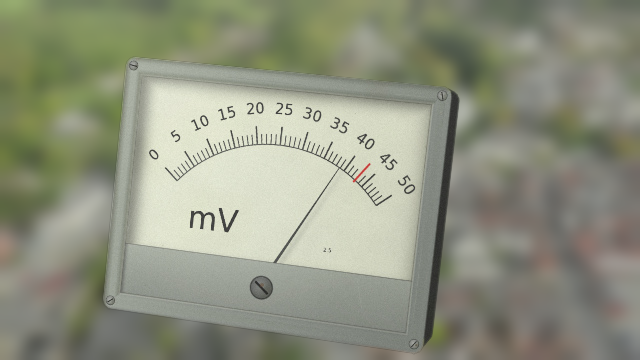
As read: 39 mV
